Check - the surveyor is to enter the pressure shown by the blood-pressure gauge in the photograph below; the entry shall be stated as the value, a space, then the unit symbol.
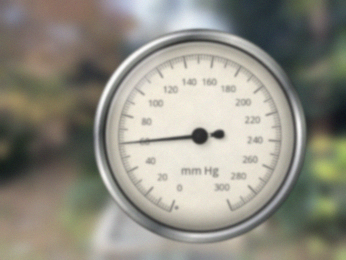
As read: 60 mmHg
